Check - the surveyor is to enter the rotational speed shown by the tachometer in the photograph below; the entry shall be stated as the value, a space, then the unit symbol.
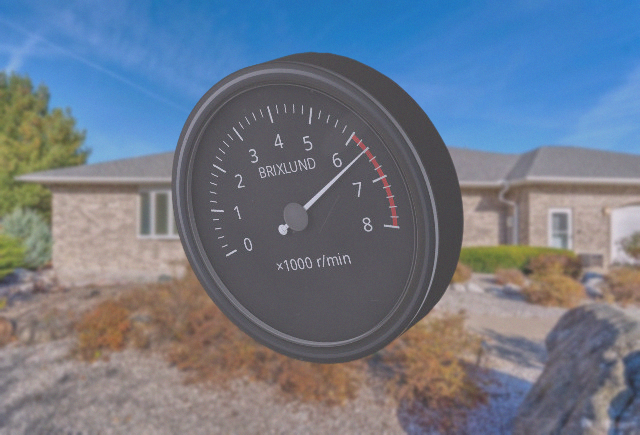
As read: 6400 rpm
